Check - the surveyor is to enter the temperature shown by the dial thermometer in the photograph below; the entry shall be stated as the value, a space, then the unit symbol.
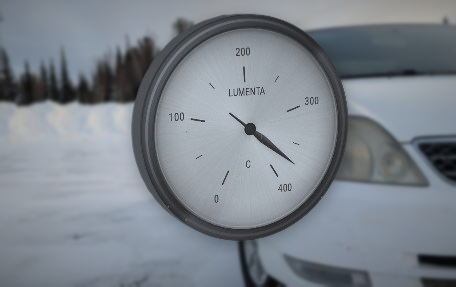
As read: 375 °C
